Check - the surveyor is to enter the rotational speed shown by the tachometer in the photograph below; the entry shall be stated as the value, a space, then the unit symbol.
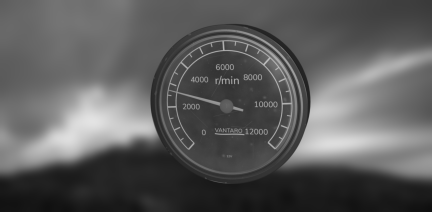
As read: 2750 rpm
